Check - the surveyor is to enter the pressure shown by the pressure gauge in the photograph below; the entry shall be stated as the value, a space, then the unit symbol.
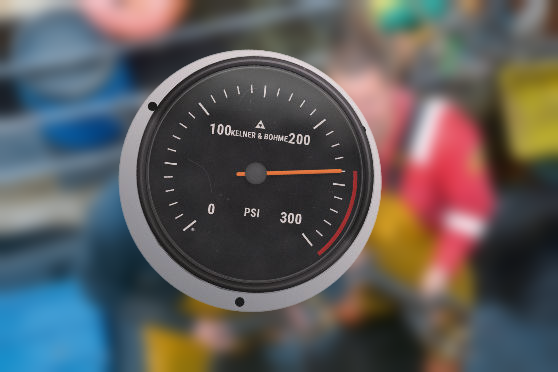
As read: 240 psi
